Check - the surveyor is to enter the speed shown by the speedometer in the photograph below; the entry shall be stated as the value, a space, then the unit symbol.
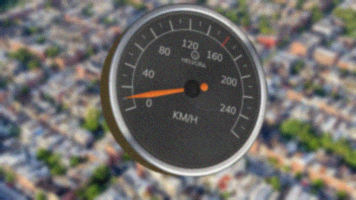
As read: 10 km/h
